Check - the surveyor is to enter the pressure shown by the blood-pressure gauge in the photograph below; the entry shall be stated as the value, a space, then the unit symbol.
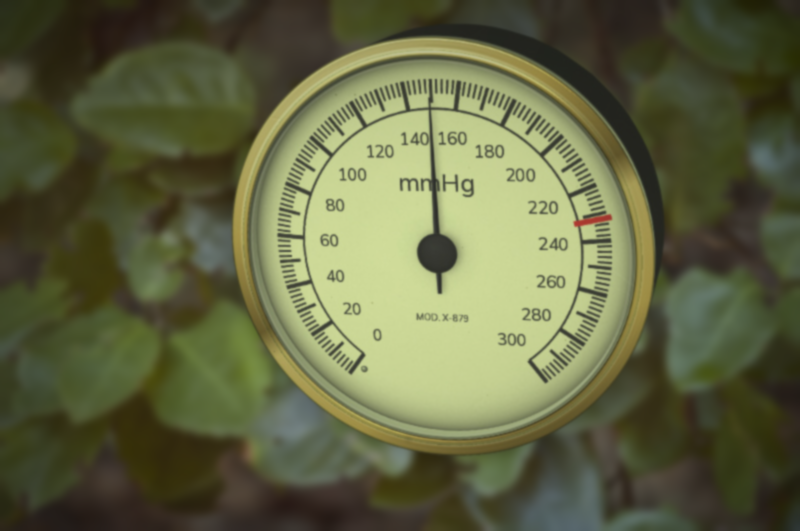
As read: 150 mmHg
